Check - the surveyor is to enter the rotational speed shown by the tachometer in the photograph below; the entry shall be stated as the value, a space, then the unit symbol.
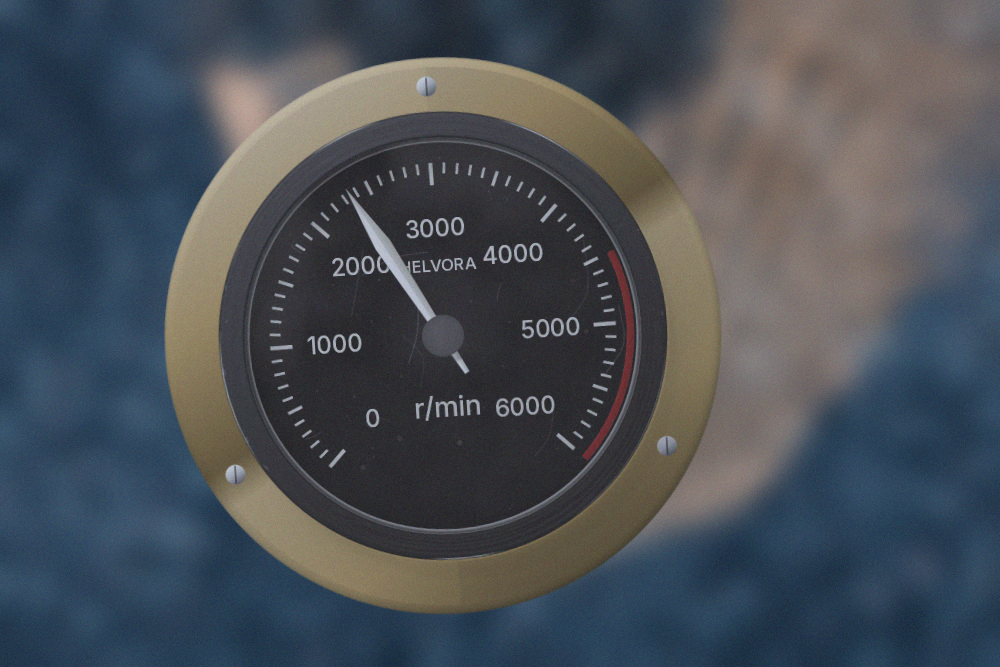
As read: 2350 rpm
